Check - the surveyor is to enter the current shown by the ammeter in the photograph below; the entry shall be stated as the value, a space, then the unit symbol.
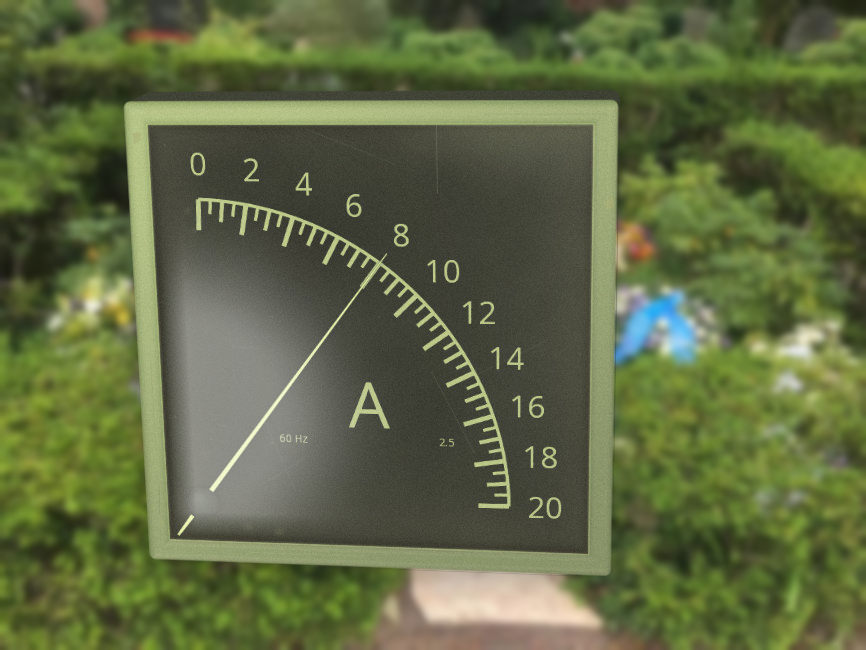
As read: 8 A
